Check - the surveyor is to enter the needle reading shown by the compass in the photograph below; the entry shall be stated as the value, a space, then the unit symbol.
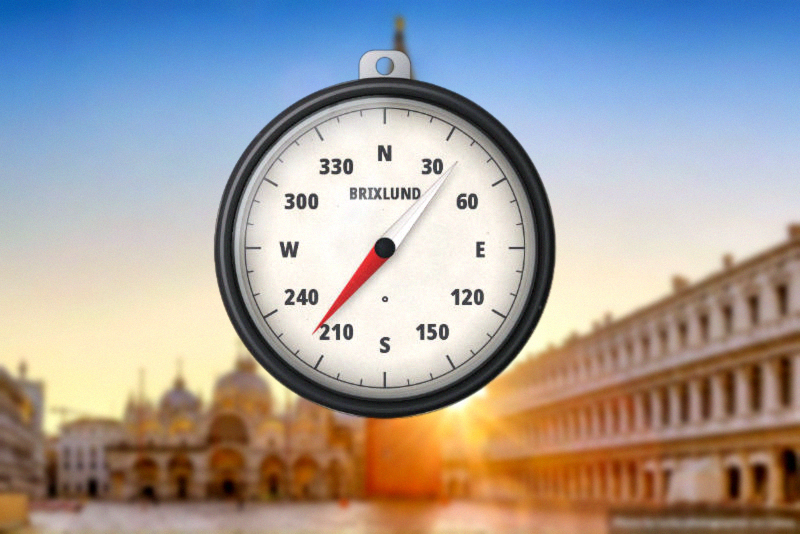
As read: 220 °
